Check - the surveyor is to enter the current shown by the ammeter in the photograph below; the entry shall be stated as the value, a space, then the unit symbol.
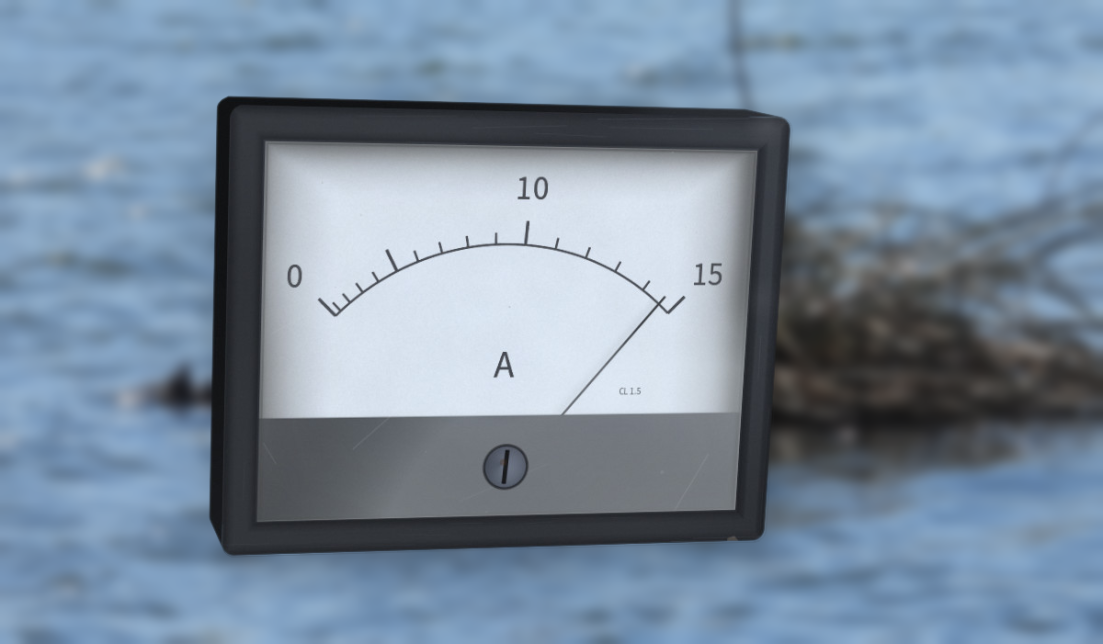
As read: 14.5 A
